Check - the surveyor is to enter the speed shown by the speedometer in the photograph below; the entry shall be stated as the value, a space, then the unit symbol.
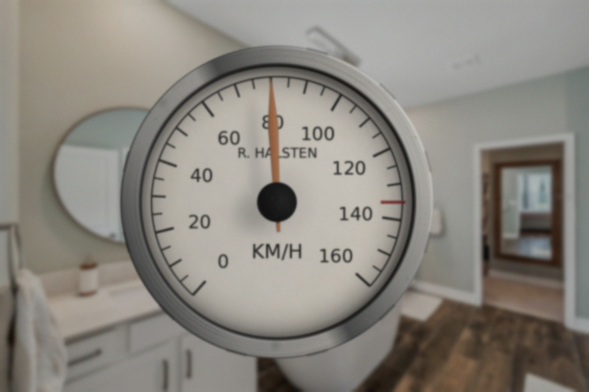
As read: 80 km/h
